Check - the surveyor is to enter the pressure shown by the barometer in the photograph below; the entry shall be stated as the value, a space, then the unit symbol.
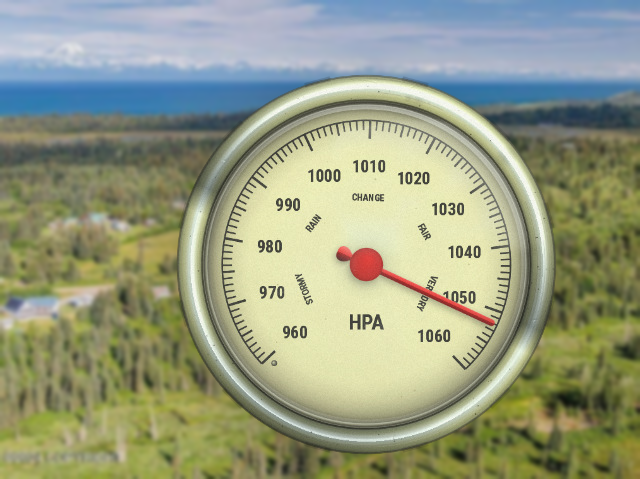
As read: 1052 hPa
